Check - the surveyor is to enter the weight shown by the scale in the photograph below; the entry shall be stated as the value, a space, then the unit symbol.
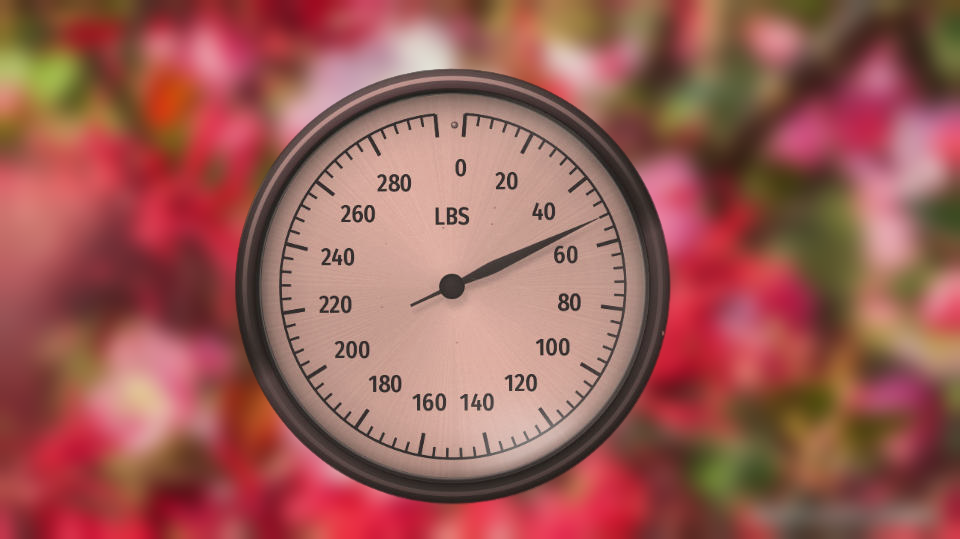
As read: 52 lb
